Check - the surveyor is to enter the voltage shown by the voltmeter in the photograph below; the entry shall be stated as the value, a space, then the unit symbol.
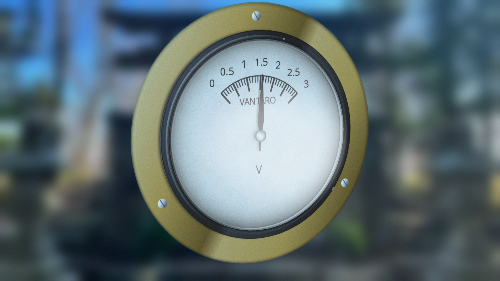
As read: 1.5 V
